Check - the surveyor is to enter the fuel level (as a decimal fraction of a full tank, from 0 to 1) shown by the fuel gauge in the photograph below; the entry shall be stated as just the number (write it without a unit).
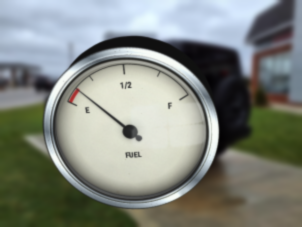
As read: 0.125
